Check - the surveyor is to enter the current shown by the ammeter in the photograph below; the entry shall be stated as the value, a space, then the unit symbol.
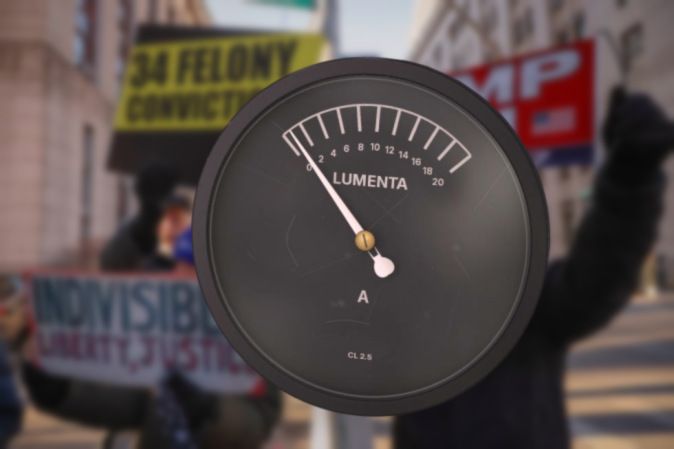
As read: 1 A
